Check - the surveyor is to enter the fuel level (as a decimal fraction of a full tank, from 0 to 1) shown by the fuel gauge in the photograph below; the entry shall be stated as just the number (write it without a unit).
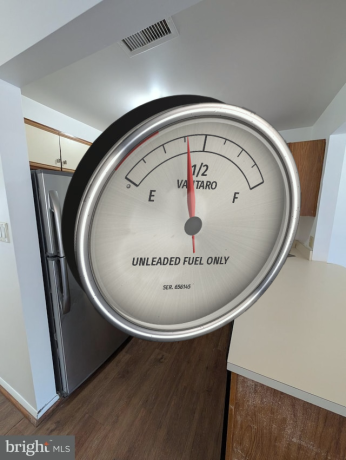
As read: 0.375
